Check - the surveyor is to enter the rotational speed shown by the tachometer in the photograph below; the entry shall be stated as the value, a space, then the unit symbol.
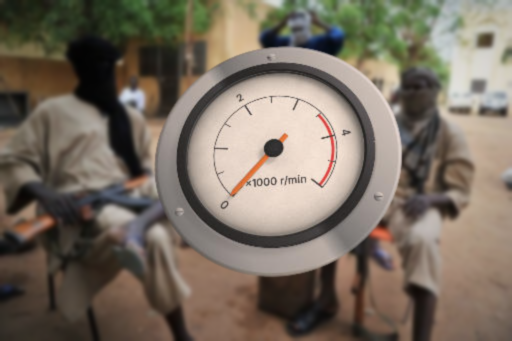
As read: 0 rpm
